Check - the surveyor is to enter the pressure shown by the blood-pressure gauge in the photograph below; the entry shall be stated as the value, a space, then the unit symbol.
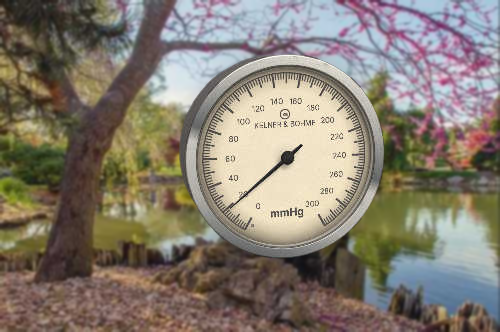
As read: 20 mmHg
